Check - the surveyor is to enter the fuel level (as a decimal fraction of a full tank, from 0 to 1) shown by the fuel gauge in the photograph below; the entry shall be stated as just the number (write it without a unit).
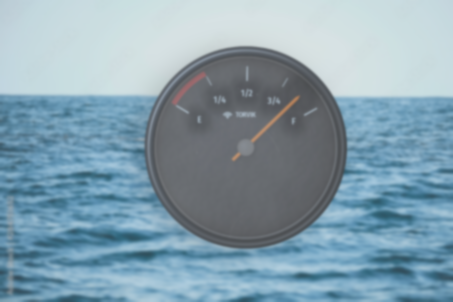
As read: 0.875
